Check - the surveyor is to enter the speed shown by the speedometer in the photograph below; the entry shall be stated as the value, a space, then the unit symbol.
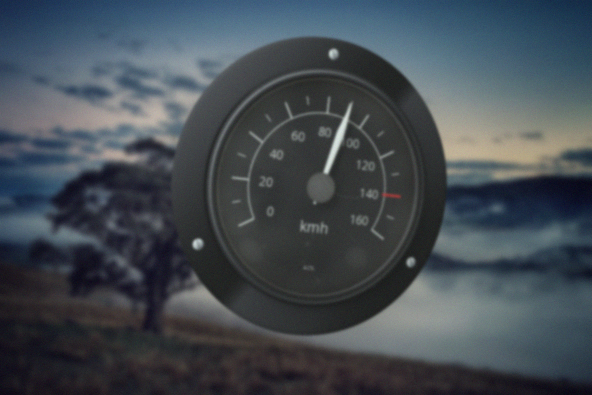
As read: 90 km/h
